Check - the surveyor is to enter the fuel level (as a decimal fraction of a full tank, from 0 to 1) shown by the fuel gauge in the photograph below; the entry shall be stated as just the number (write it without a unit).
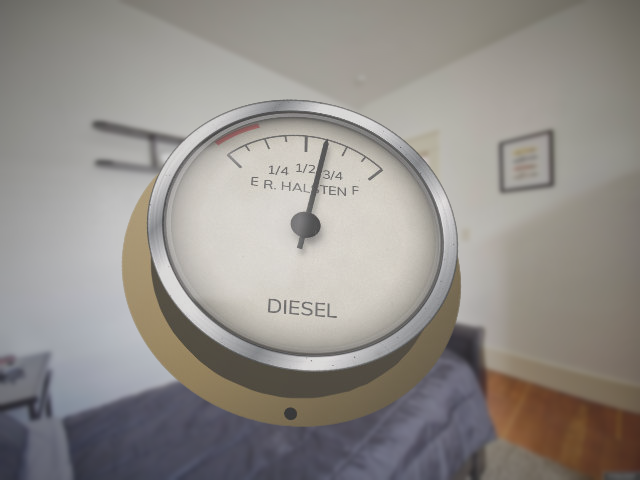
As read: 0.625
